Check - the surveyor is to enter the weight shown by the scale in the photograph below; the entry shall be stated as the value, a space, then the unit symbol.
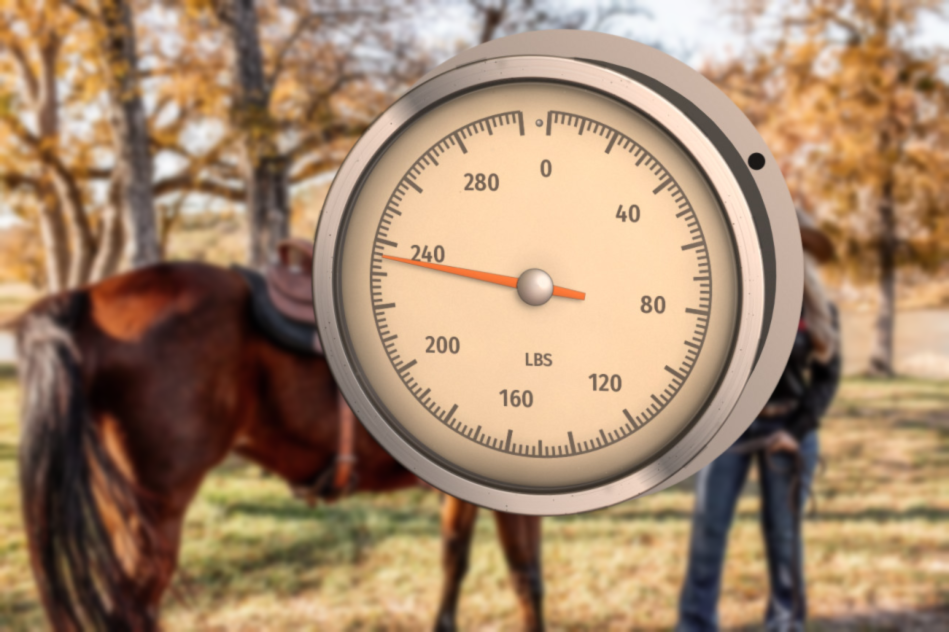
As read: 236 lb
